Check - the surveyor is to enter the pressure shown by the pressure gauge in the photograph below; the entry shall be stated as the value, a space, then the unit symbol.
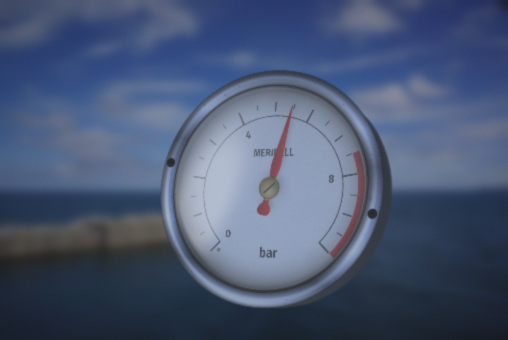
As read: 5.5 bar
